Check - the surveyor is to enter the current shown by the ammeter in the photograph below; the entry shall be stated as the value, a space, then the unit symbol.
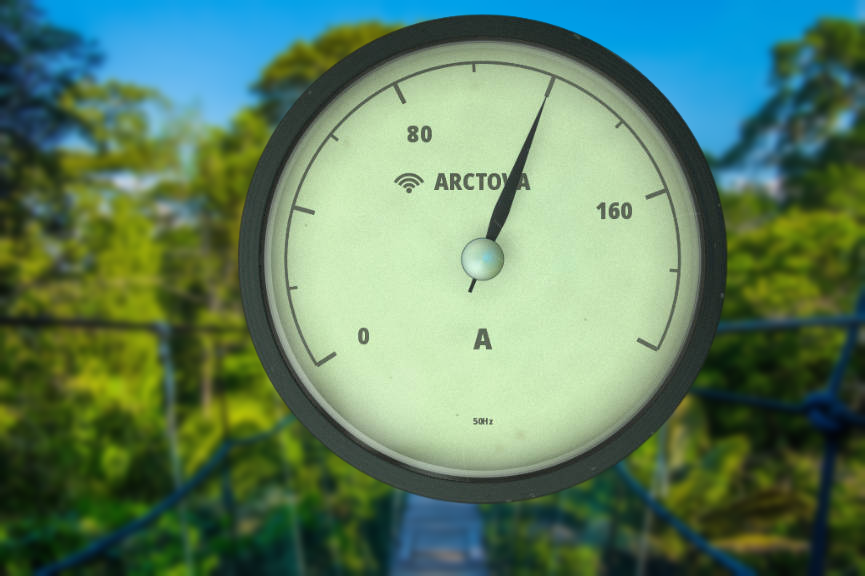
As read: 120 A
